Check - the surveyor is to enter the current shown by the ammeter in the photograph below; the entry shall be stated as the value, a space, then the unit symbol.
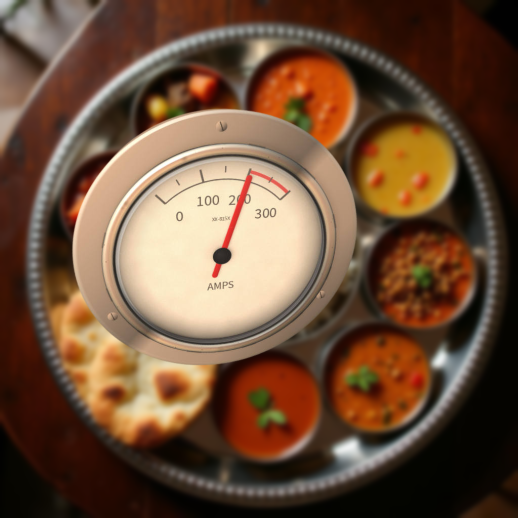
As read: 200 A
